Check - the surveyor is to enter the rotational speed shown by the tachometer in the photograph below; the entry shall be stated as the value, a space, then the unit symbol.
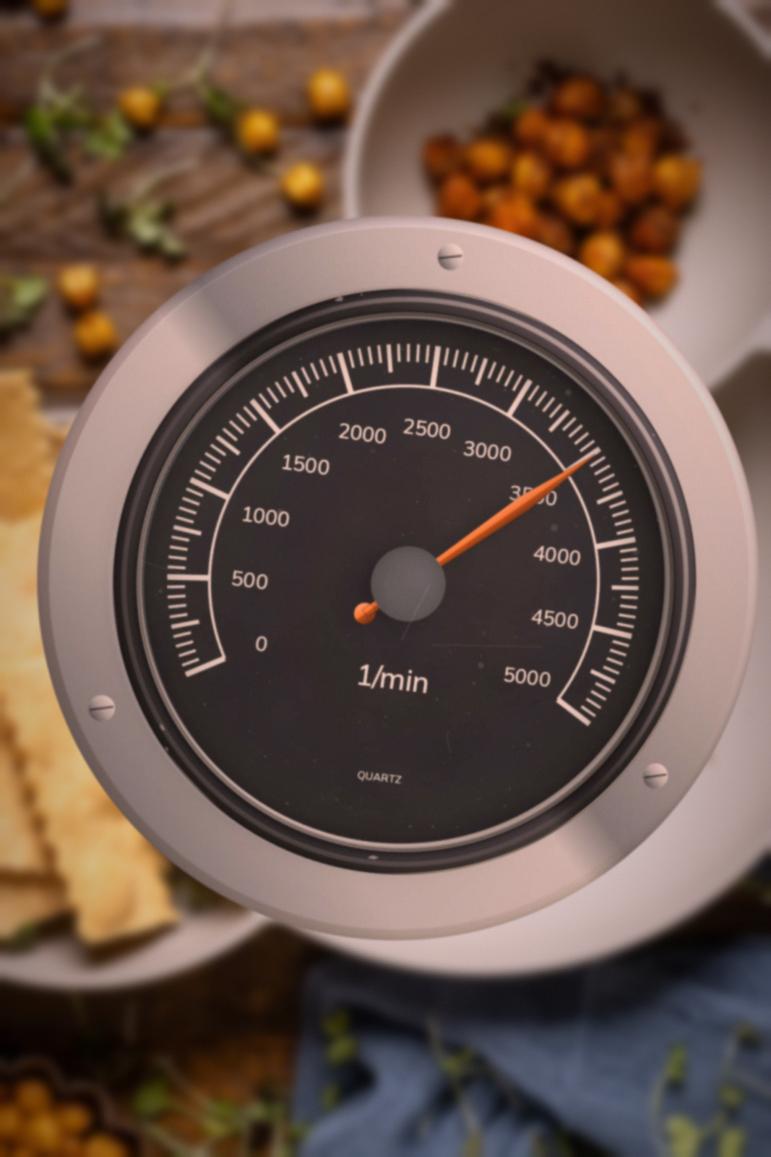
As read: 3500 rpm
